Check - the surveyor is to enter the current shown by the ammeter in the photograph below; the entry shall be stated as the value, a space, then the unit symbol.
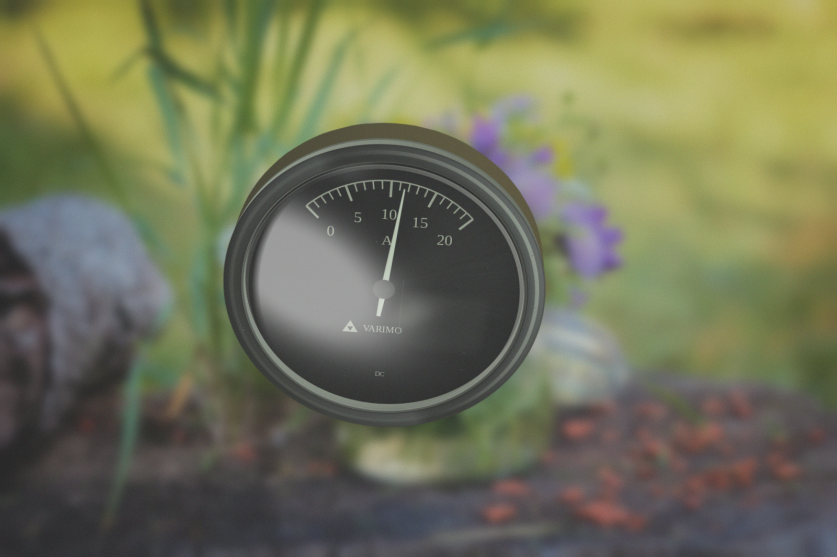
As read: 11.5 A
